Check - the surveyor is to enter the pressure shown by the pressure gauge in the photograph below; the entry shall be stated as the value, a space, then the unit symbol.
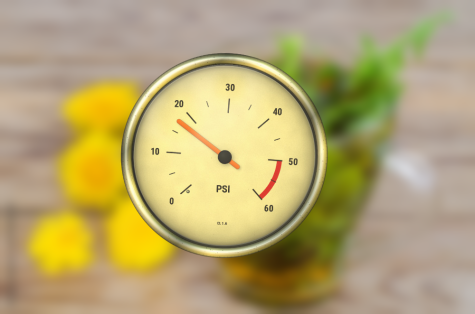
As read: 17.5 psi
